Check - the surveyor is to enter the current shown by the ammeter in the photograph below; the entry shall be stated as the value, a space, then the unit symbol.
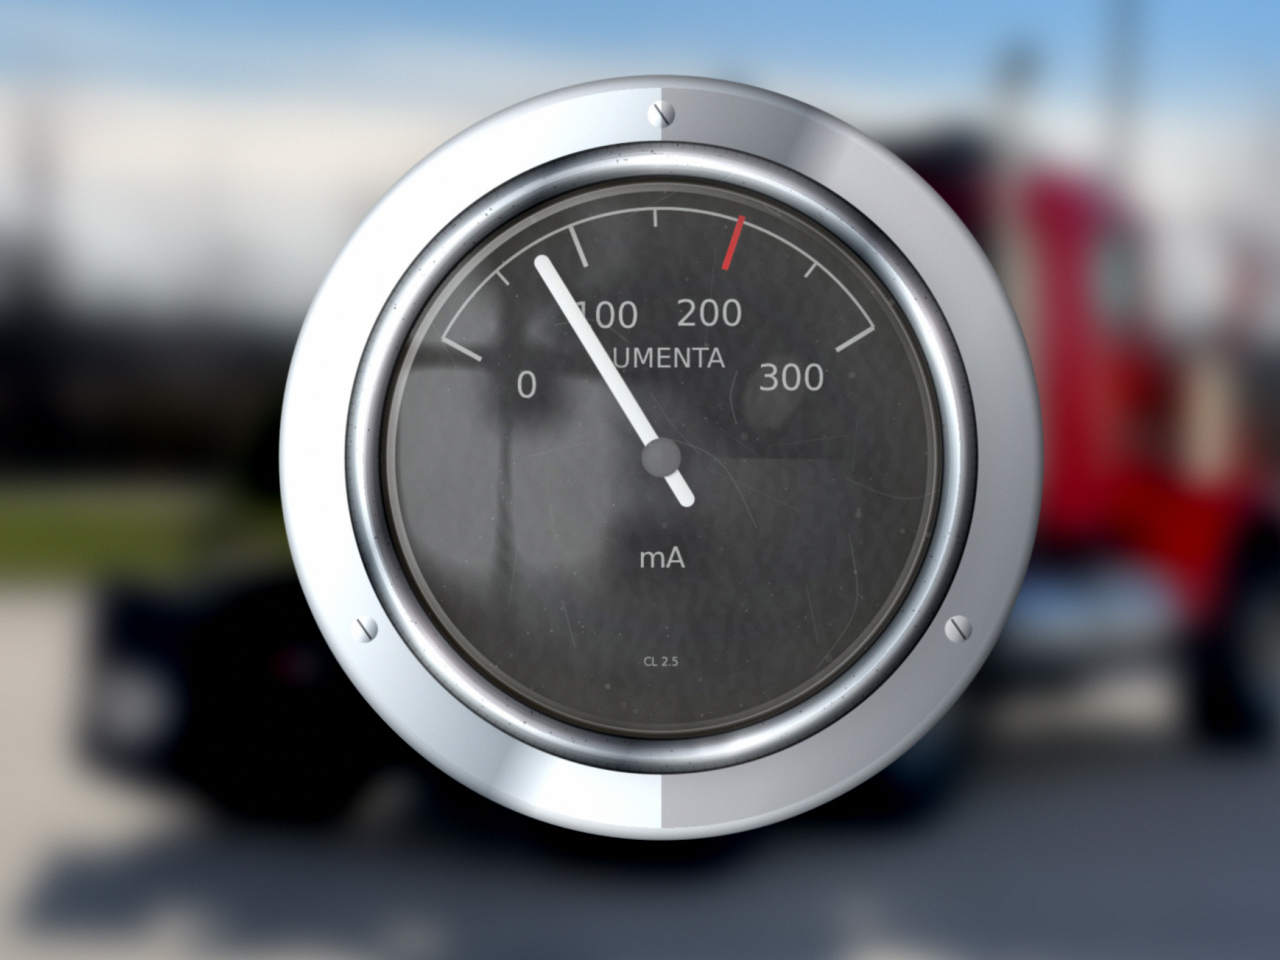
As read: 75 mA
